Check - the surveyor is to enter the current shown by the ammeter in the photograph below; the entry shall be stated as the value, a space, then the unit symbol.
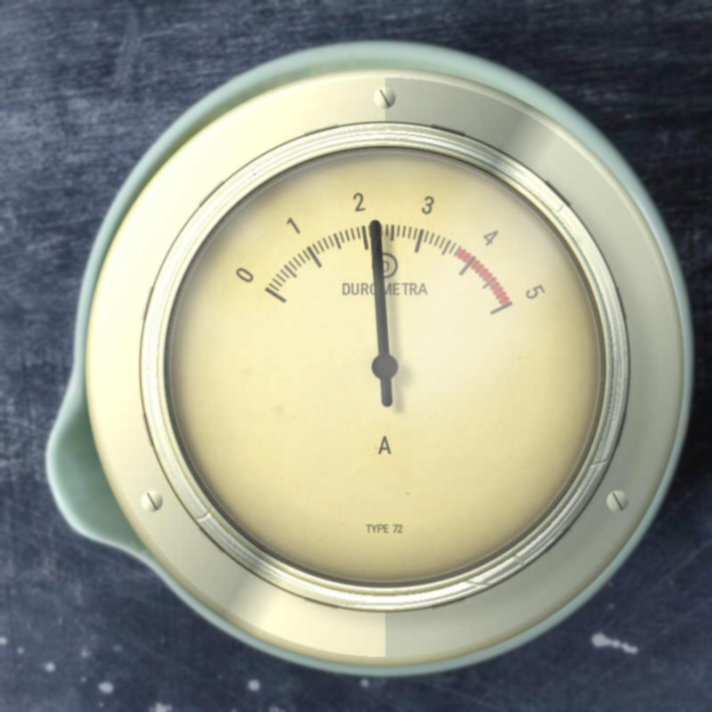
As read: 2.2 A
